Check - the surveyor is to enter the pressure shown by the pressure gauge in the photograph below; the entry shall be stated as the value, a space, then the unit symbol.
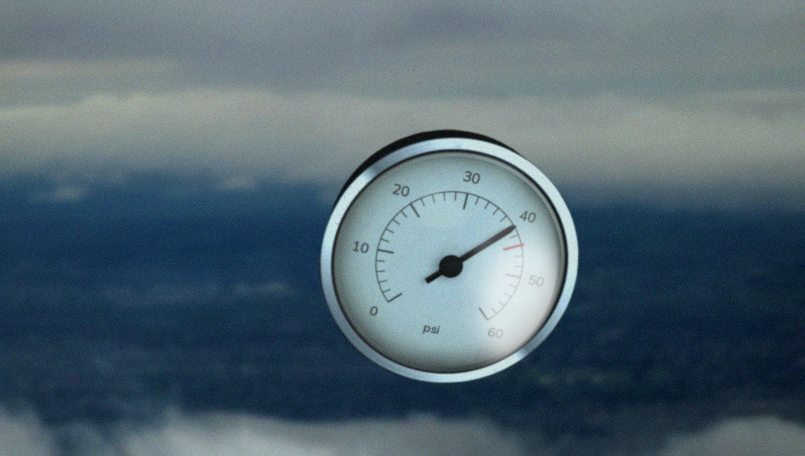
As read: 40 psi
